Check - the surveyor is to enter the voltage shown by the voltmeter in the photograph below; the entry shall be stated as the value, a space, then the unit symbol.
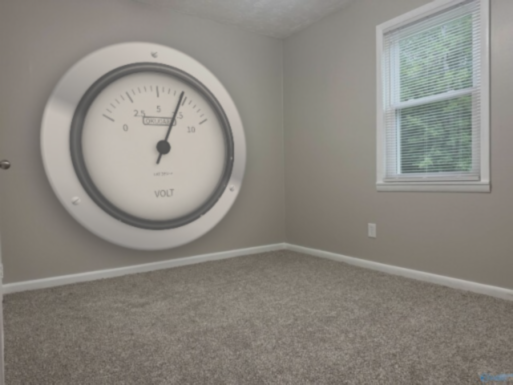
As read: 7 V
